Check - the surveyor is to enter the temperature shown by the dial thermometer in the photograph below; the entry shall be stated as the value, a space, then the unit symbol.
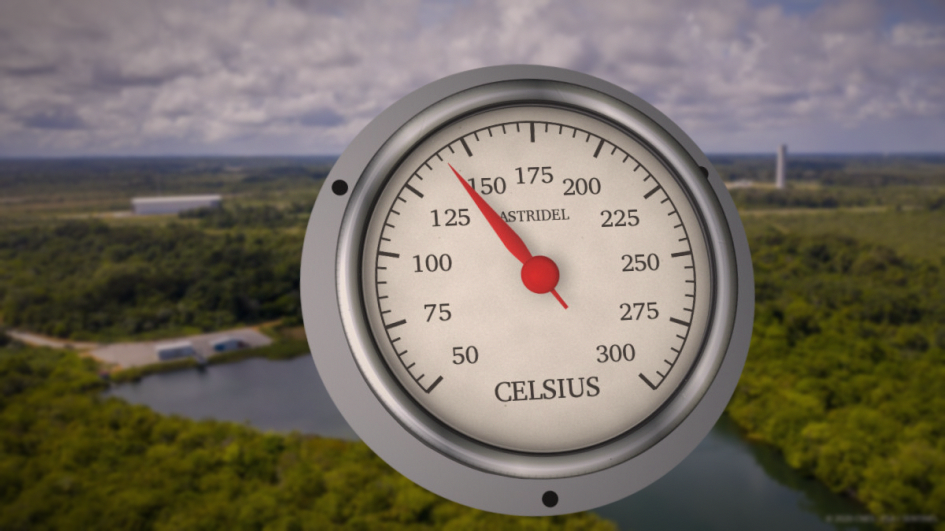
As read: 140 °C
